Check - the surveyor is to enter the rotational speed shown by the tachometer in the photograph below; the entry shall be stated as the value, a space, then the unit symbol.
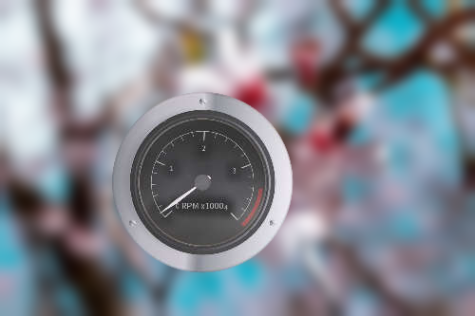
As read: 100 rpm
